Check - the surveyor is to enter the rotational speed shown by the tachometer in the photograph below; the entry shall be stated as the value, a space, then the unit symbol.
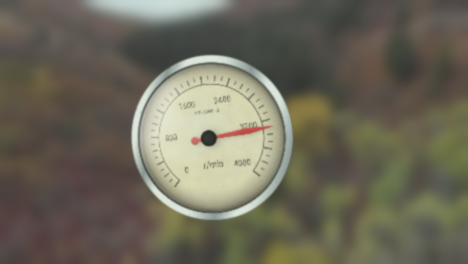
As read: 3300 rpm
